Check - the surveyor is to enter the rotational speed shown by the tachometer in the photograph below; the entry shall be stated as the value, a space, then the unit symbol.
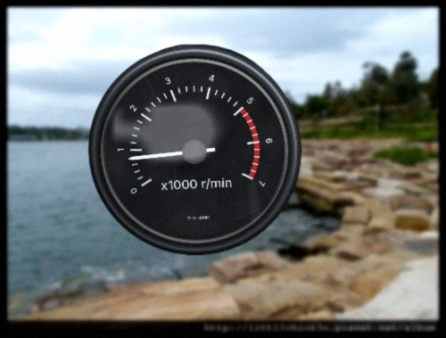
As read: 800 rpm
